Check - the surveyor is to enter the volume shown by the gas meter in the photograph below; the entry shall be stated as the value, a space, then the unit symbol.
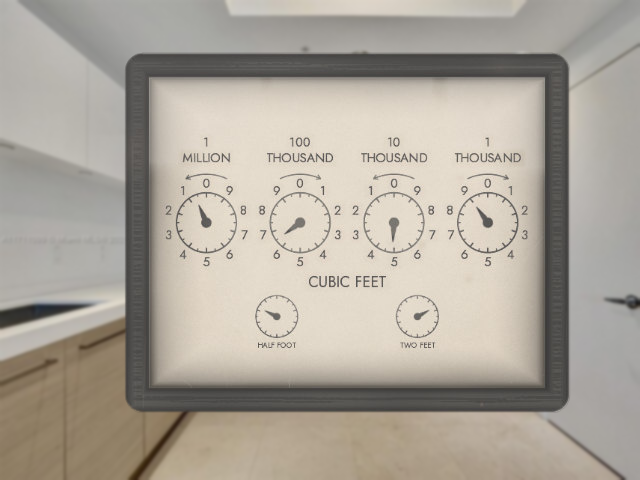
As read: 64900 ft³
